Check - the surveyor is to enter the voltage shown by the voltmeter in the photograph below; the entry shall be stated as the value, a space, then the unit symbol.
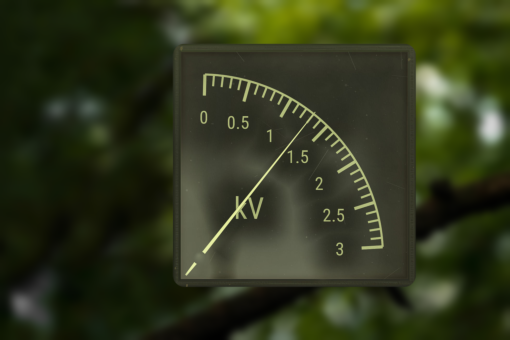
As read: 1.3 kV
